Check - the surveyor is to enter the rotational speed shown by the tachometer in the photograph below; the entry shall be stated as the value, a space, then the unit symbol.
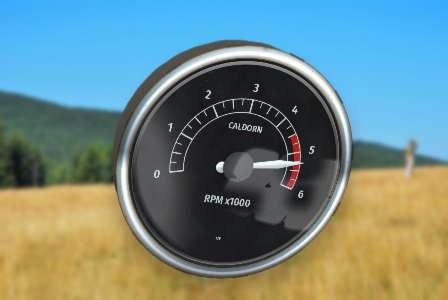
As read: 5250 rpm
